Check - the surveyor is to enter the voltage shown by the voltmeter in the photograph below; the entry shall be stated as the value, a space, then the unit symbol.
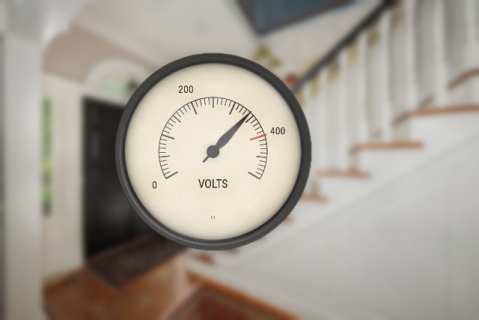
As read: 340 V
